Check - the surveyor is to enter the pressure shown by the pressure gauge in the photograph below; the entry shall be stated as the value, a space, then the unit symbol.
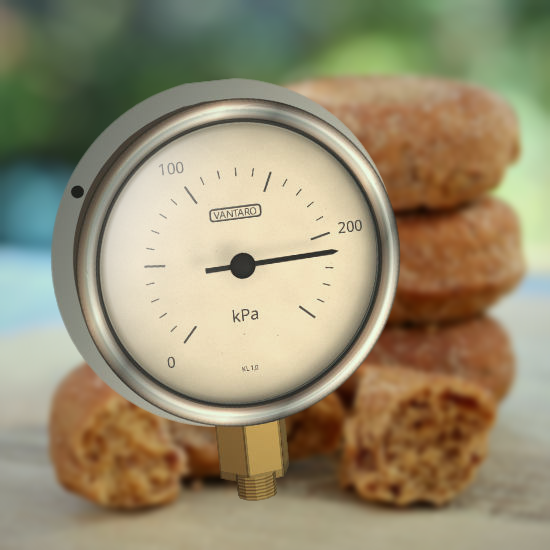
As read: 210 kPa
